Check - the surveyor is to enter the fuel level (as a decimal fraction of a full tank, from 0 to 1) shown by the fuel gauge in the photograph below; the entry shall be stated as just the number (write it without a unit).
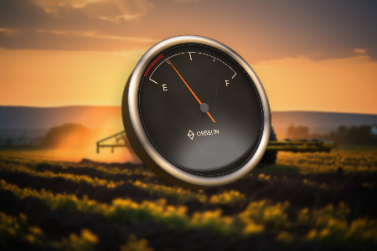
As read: 0.25
